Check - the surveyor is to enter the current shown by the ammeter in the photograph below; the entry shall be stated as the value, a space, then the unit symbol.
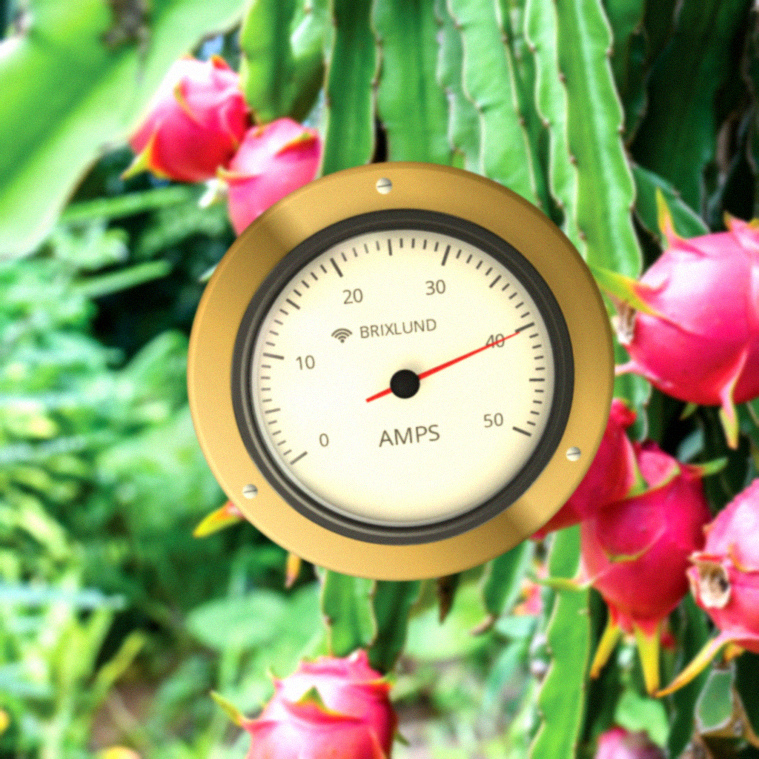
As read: 40 A
